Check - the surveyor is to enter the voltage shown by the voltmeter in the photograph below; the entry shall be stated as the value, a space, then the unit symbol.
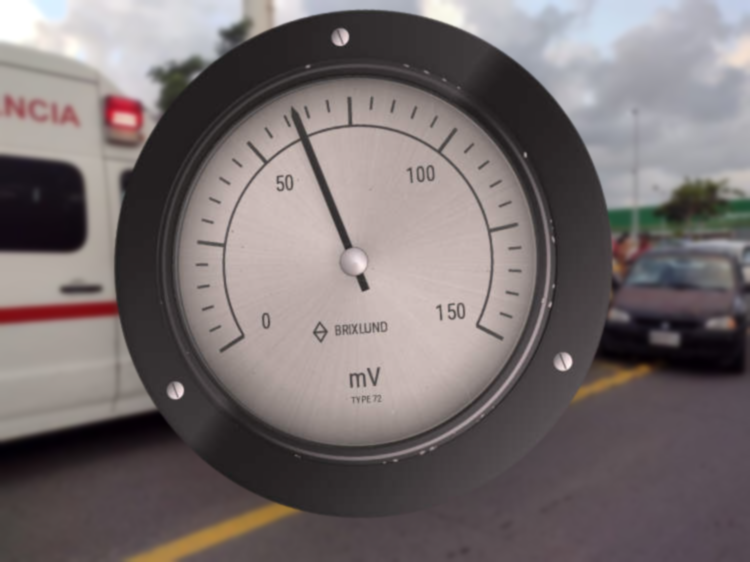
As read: 62.5 mV
